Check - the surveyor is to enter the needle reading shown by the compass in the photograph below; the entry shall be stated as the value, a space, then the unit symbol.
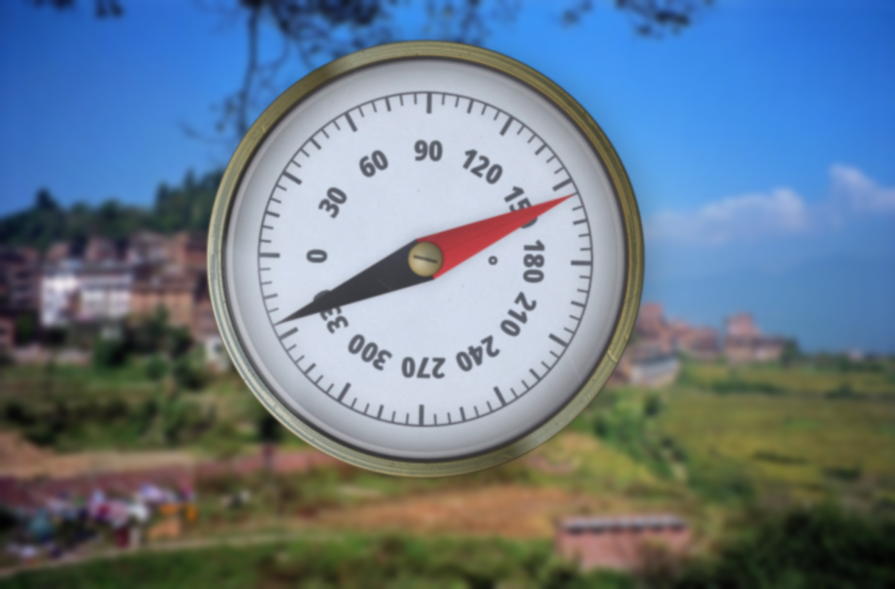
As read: 155 °
